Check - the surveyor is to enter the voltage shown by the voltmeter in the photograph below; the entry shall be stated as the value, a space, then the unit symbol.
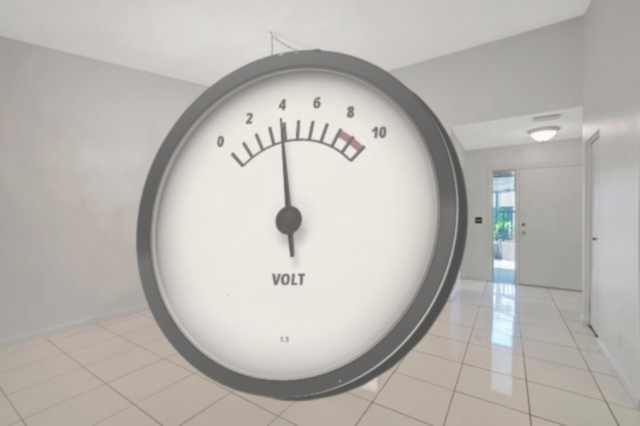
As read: 4 V
